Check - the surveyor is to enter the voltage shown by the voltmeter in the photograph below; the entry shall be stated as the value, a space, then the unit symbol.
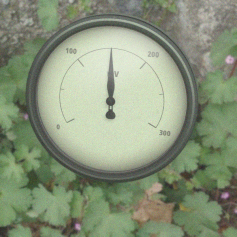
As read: 150 mV
